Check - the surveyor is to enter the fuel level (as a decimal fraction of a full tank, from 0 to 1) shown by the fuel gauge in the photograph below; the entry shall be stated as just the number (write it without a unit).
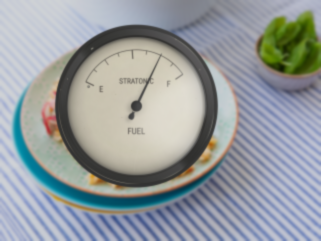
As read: 0.75
